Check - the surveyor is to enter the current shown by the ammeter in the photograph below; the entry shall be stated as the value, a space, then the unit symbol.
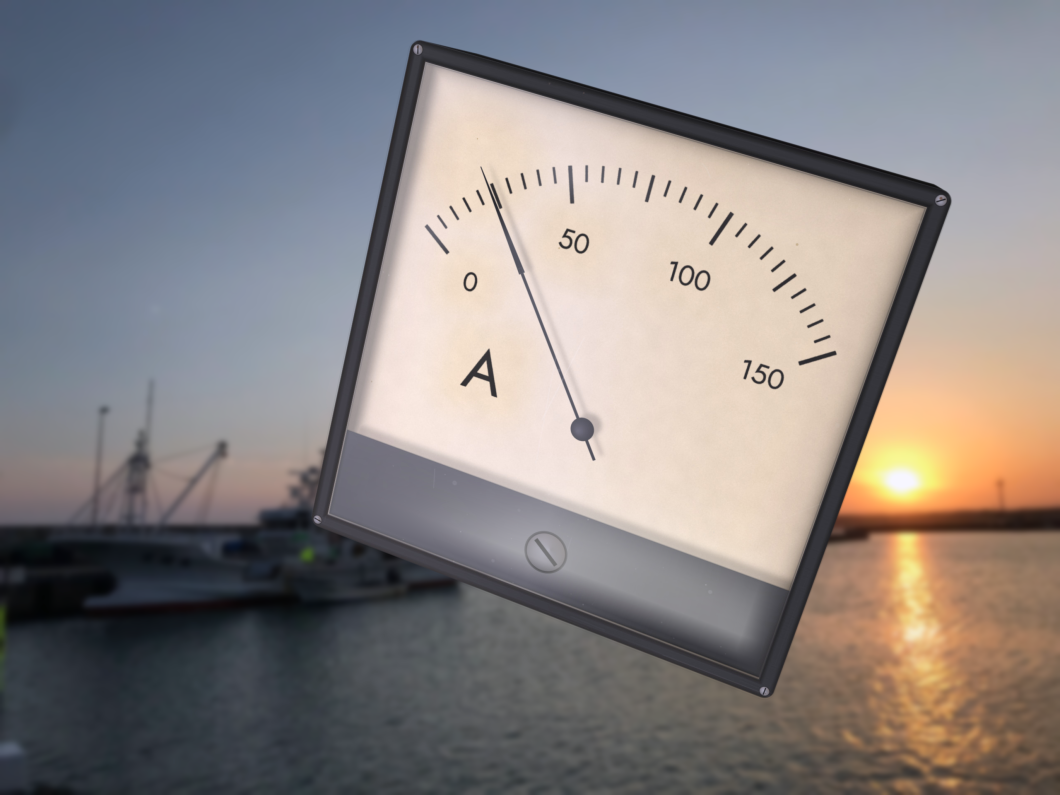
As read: 25 A
